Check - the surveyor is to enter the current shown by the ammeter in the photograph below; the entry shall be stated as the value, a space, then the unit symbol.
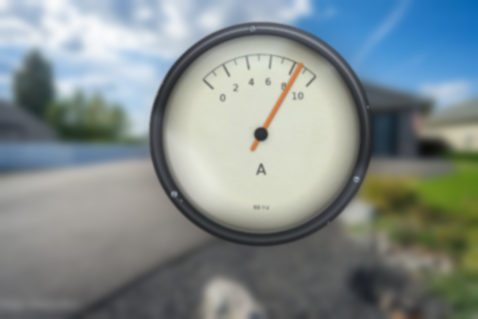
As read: 8.5 A
